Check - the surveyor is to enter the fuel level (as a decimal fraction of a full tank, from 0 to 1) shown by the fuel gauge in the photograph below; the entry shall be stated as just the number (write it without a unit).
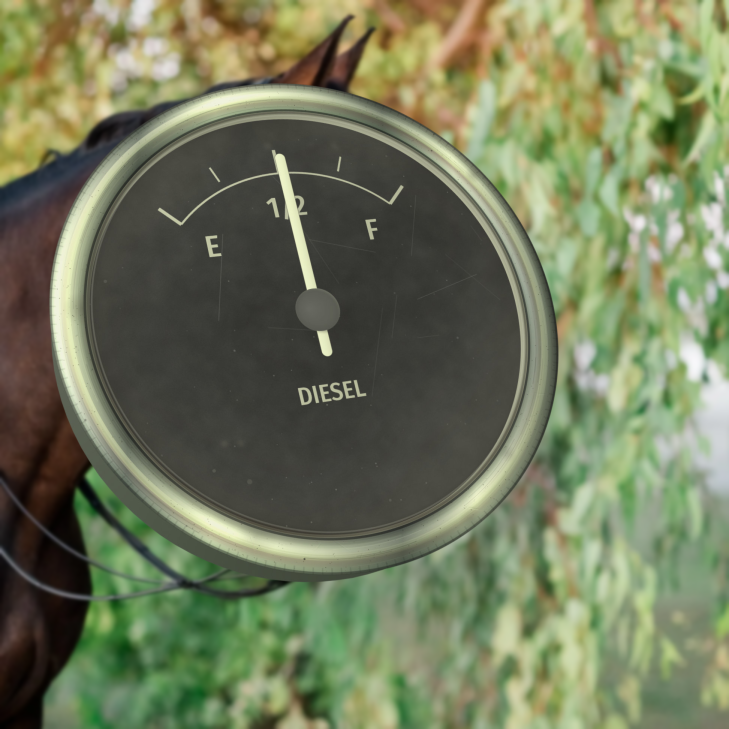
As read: 0.5
